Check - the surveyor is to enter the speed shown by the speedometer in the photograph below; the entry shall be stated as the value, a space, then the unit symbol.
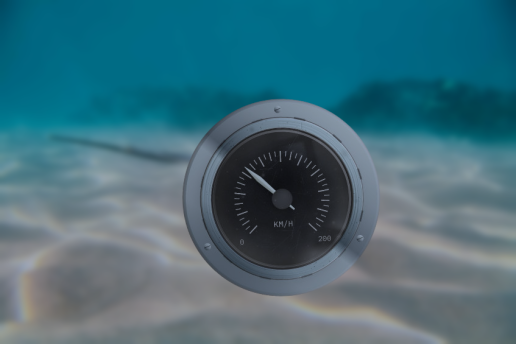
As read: 65 km/h
